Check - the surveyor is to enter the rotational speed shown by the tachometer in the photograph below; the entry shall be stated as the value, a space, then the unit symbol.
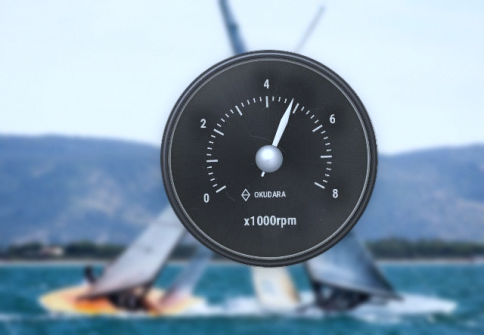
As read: 4800 rpm
